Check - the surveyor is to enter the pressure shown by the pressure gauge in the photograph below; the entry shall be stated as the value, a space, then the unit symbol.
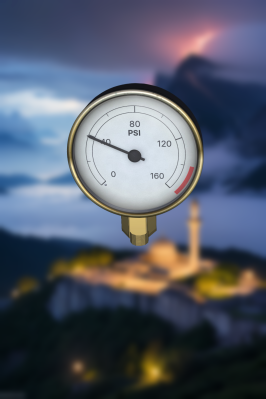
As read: 40 psi
